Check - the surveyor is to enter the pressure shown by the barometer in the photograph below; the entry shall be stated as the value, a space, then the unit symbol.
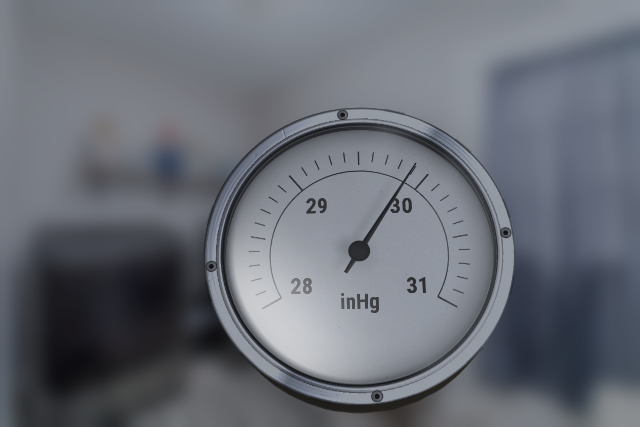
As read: 29.9 inHg
